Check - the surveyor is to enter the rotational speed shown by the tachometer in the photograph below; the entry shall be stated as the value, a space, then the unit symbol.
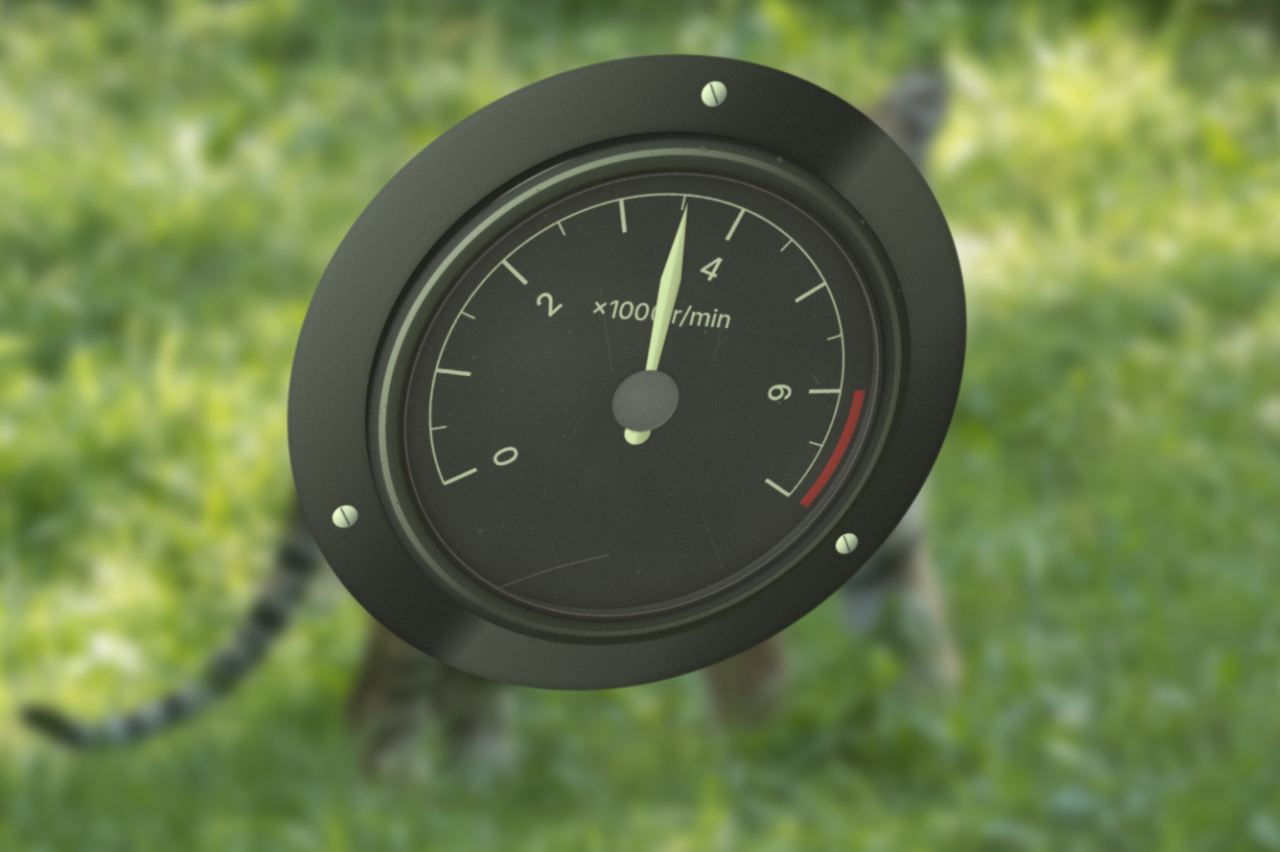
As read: 3500 rpm
